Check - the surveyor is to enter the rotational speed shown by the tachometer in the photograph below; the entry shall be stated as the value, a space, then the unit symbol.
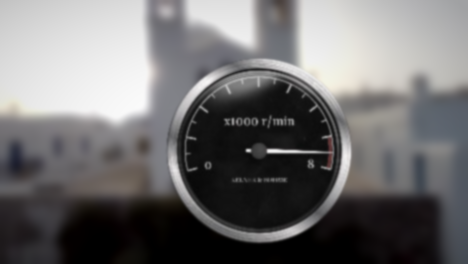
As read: 7500 rpm
